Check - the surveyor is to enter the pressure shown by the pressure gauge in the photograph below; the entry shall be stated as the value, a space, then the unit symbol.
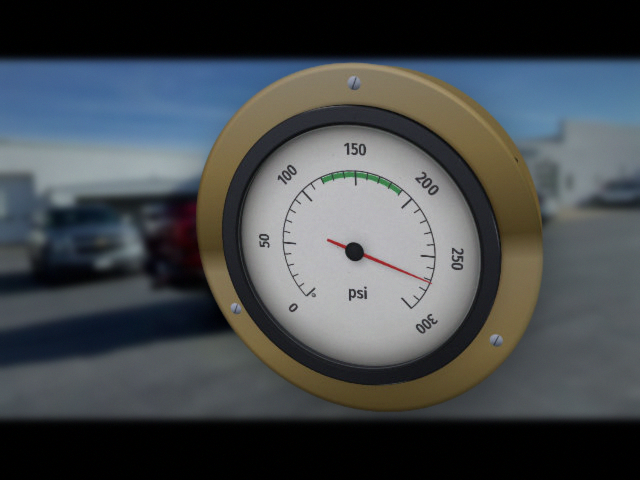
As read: 270 psi
